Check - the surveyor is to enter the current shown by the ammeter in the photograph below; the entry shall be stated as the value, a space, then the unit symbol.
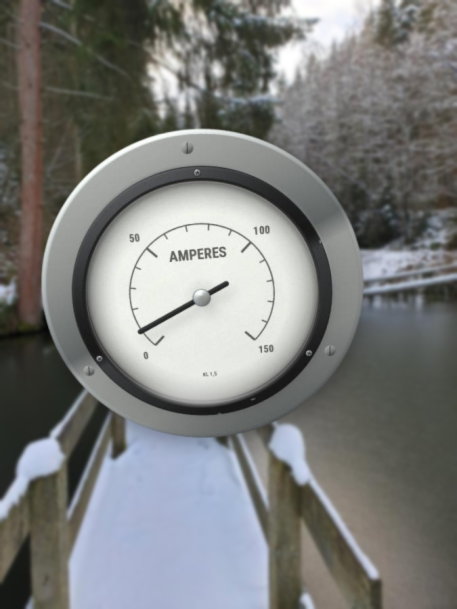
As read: 10 A
